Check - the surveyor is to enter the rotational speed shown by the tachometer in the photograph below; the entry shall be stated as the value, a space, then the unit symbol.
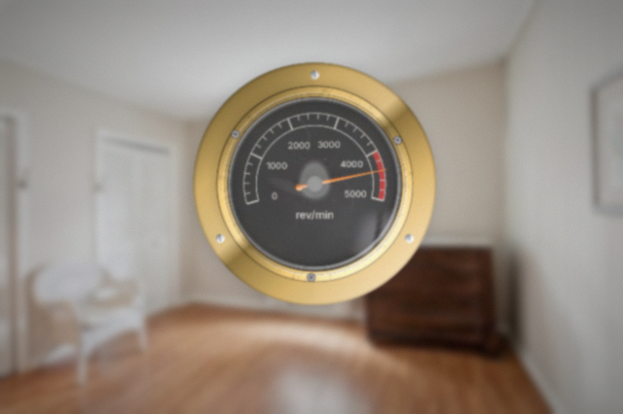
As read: 4400 rpm
